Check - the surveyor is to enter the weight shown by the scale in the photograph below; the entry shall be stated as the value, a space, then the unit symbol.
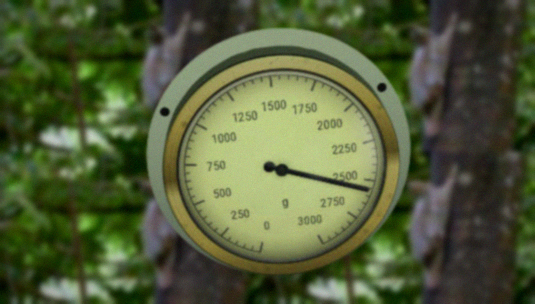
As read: 2550 g
